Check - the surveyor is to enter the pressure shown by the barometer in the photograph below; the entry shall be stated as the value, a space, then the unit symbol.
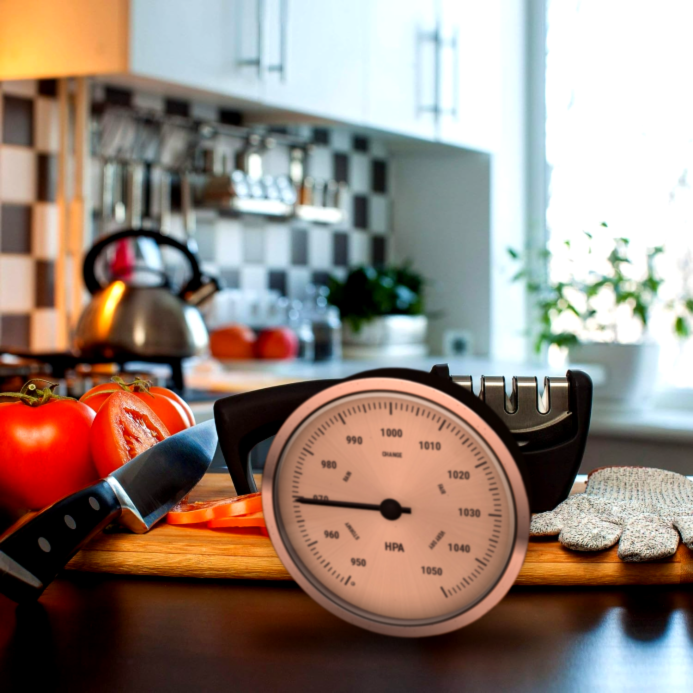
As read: 970 hPa
